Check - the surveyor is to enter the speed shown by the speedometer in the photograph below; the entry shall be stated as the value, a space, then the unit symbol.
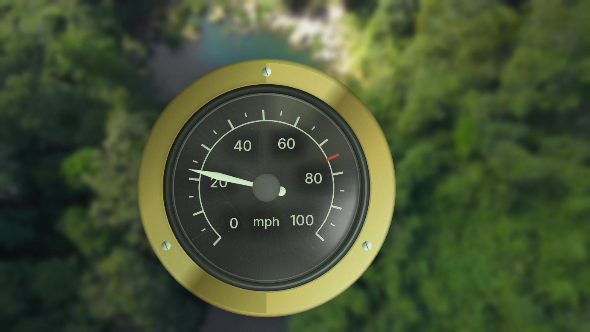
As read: 22.5 mph
